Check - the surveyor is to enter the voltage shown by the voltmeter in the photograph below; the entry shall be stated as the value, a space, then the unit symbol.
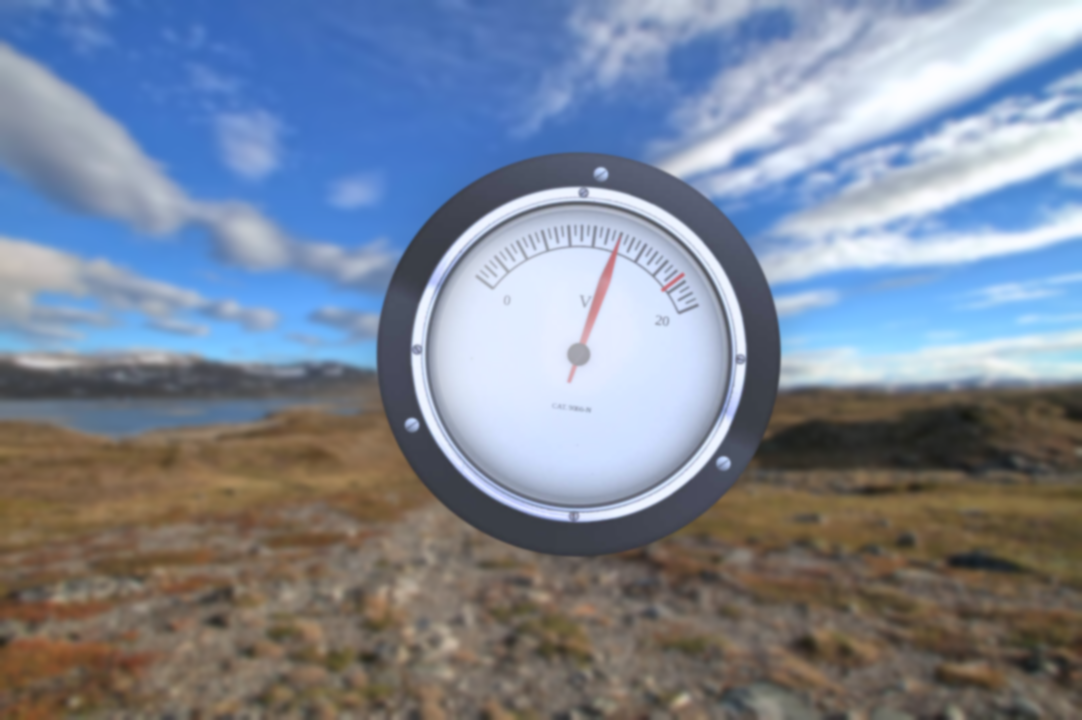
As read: 12 V
